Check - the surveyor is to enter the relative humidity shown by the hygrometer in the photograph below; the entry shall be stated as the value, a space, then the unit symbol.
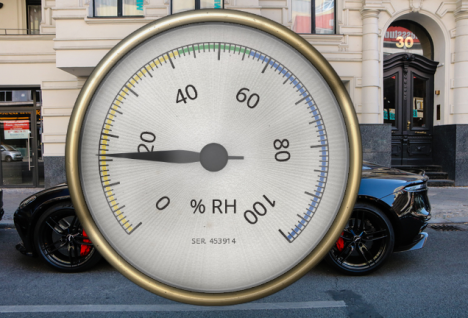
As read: 16 %
